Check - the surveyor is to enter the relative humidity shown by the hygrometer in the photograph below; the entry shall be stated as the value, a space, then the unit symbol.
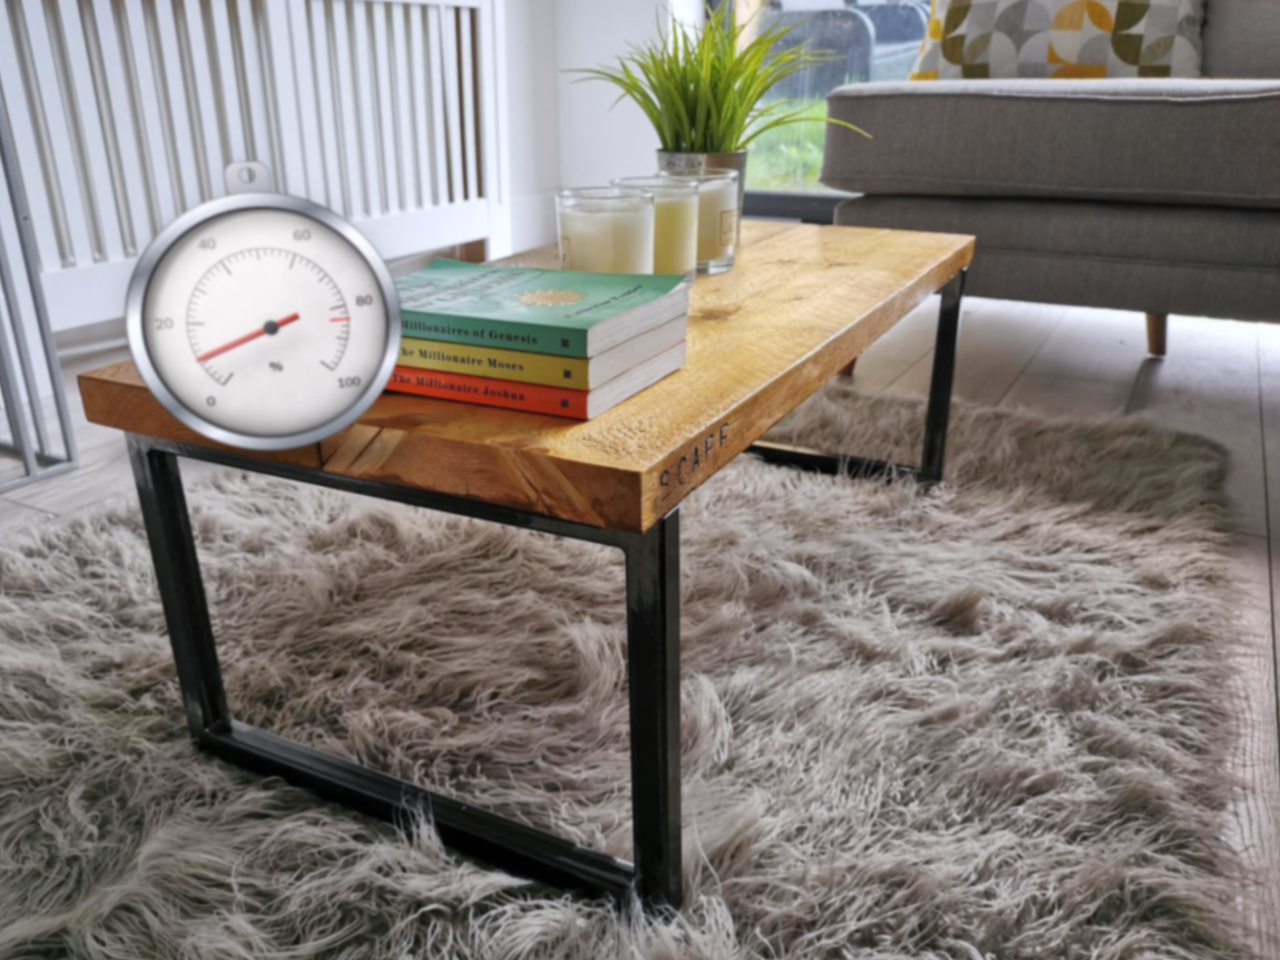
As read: 10 %
